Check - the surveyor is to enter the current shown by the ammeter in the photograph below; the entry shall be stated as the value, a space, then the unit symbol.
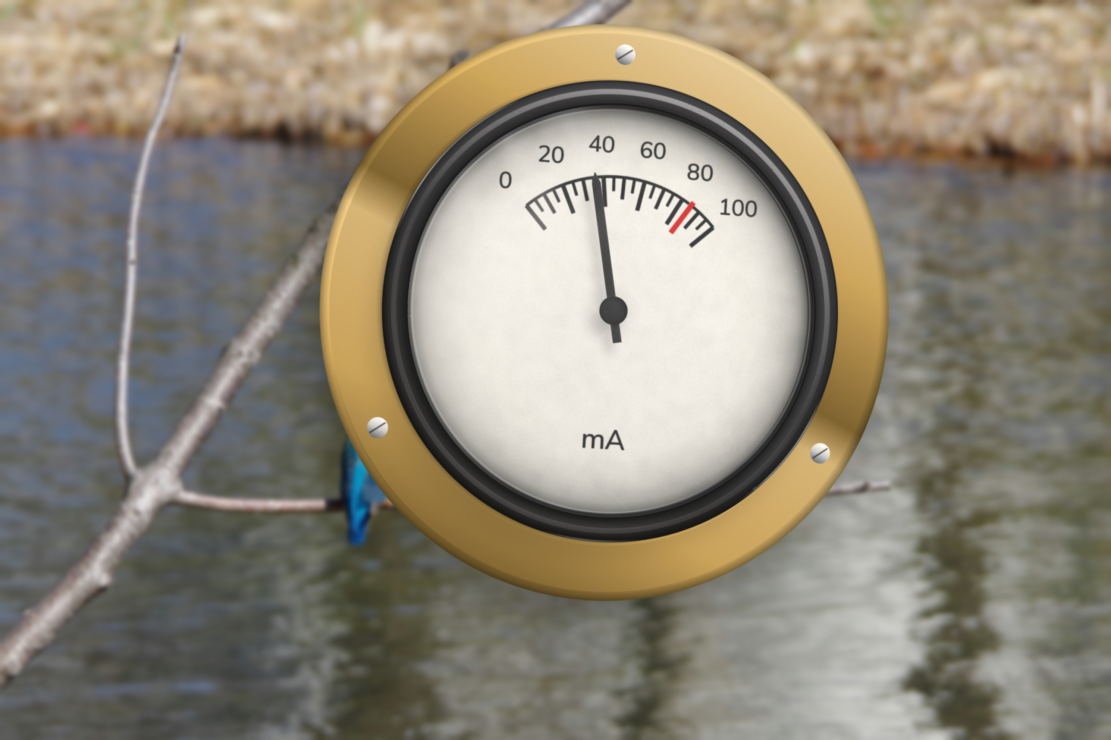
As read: 35 mA
